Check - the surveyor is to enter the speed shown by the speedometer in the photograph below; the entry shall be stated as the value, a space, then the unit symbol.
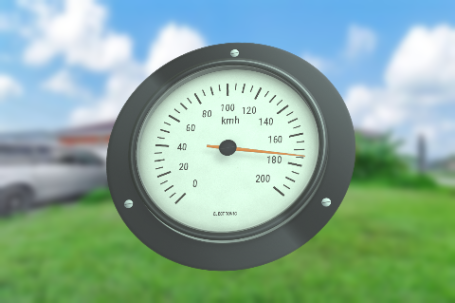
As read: 175 km/h
